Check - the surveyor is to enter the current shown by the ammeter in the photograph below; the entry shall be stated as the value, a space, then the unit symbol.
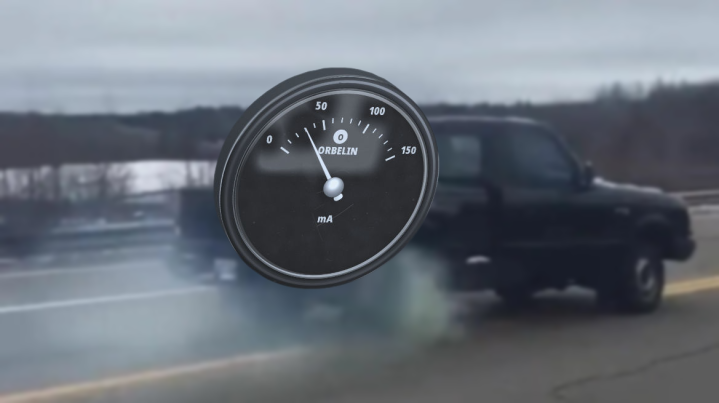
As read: 30 mA
